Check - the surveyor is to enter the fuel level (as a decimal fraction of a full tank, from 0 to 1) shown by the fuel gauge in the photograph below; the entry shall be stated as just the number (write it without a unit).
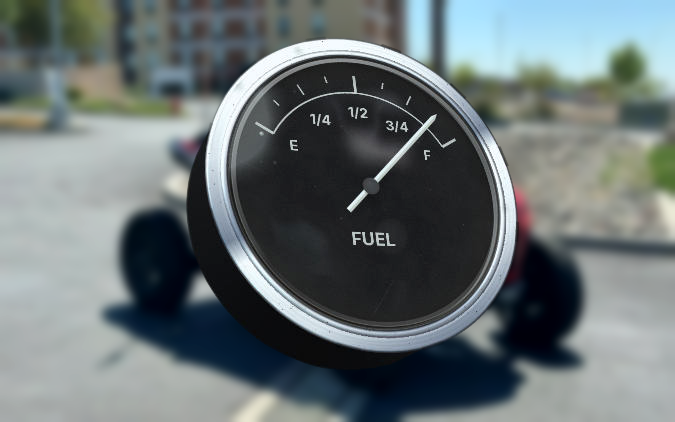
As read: 0.875
